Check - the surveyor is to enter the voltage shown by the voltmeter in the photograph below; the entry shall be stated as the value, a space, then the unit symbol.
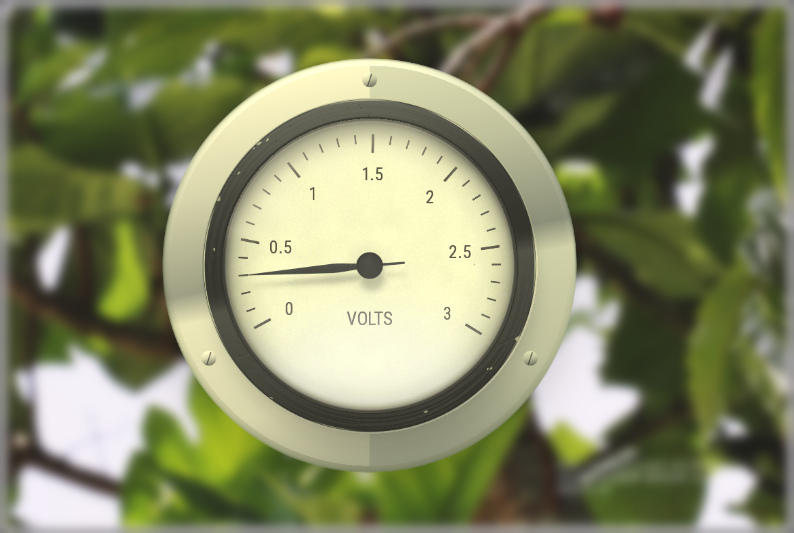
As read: 0.3 V
